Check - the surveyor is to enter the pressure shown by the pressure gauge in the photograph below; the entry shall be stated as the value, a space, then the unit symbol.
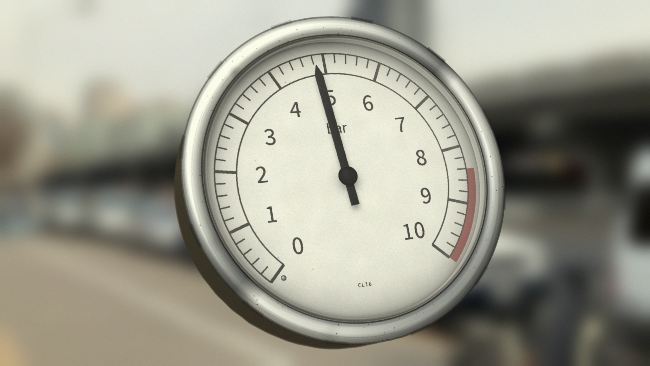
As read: 4.8 bar
